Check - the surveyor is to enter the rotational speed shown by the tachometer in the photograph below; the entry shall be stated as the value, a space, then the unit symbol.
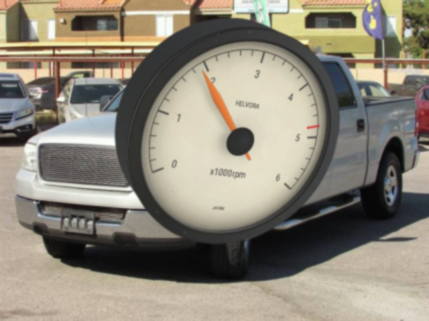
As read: 1900 rpm
